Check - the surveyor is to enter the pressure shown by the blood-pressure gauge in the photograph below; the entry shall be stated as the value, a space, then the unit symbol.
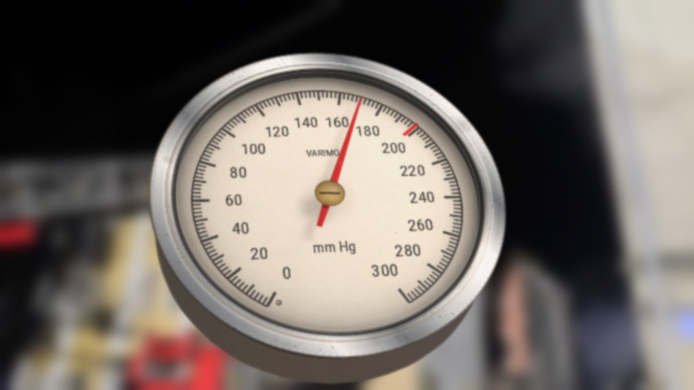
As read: 170 mmHg
